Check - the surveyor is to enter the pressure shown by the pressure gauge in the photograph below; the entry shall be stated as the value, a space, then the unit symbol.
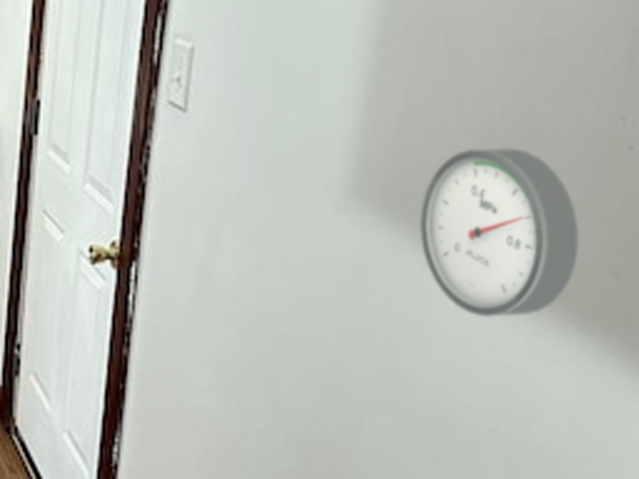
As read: 0.7 MPa
